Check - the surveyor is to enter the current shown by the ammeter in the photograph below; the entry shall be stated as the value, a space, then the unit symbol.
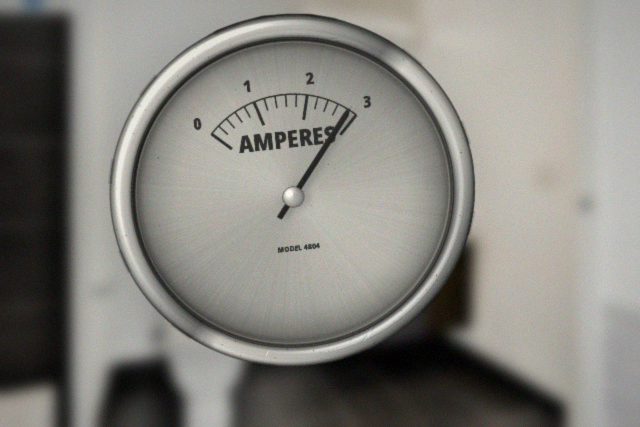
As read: 2.8 A
